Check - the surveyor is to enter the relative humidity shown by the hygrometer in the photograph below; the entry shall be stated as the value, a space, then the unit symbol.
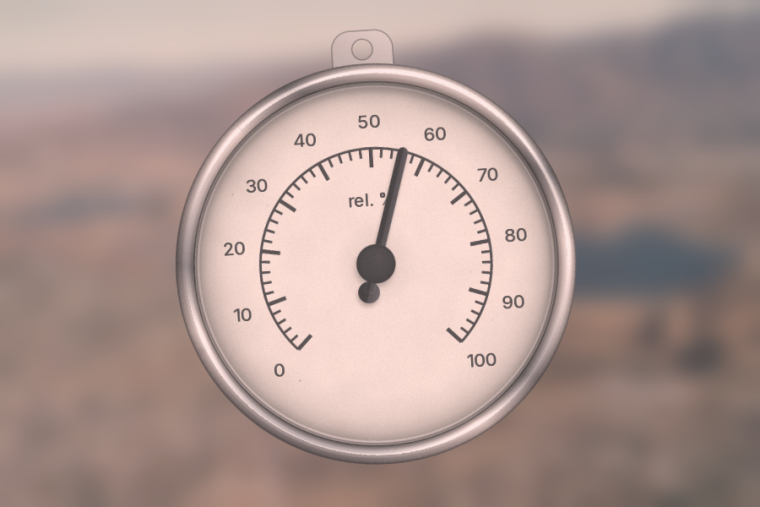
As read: 56 %
